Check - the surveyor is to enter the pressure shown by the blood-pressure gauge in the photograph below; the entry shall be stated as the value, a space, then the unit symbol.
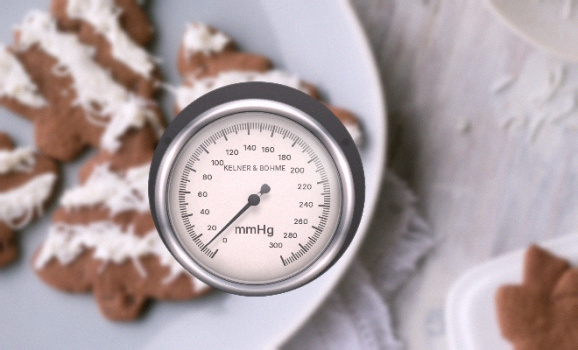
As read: 10 mmHg
